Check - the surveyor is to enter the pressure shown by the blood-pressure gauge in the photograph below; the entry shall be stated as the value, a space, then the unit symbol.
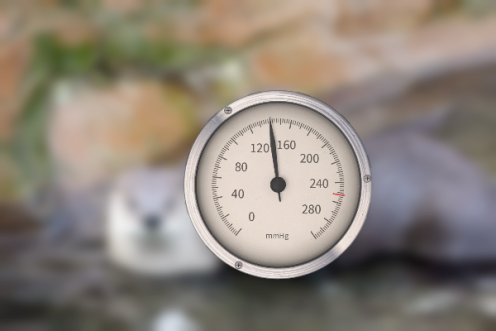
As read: 140 mmHg
